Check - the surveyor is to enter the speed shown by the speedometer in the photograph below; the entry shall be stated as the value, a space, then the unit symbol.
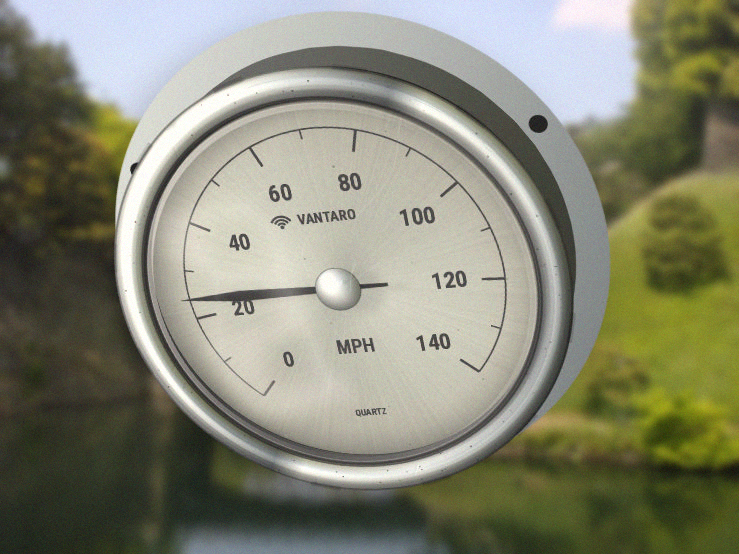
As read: 25 mph
